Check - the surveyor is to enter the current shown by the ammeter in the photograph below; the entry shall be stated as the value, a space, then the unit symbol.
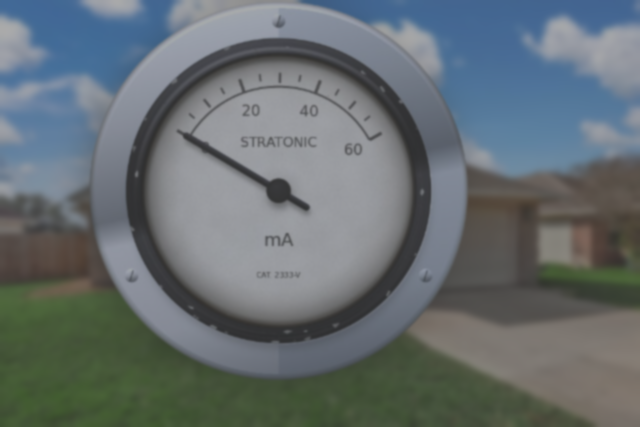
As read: 0 mA
